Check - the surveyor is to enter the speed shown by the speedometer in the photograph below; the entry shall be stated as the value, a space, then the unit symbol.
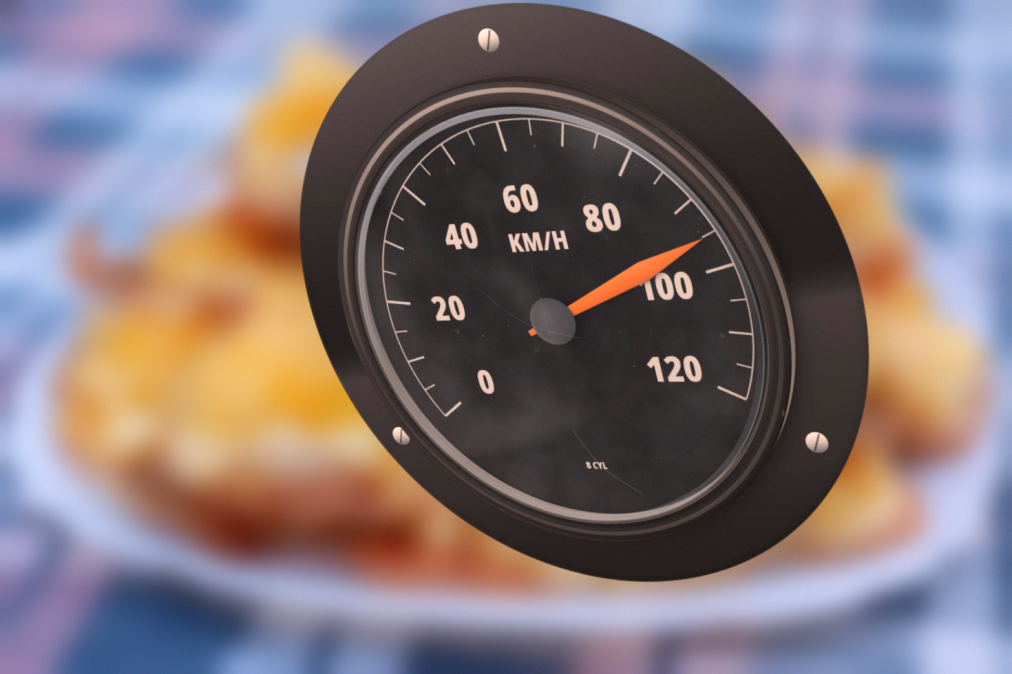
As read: 95 km/h
